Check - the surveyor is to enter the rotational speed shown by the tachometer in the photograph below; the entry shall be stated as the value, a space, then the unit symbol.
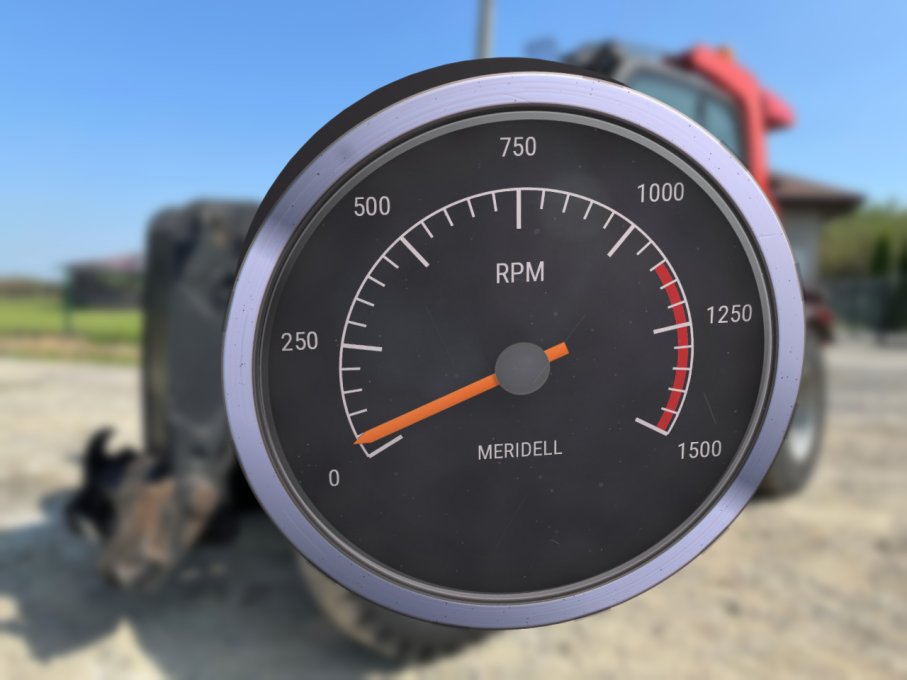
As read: 50 rpm
